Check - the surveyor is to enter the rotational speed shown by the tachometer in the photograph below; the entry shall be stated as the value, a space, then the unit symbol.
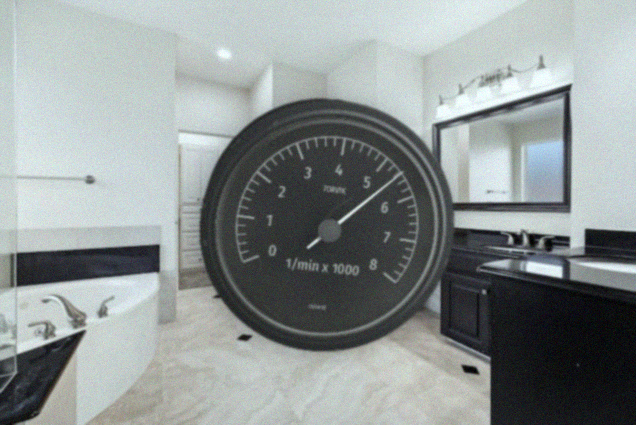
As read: 5400 rpm
